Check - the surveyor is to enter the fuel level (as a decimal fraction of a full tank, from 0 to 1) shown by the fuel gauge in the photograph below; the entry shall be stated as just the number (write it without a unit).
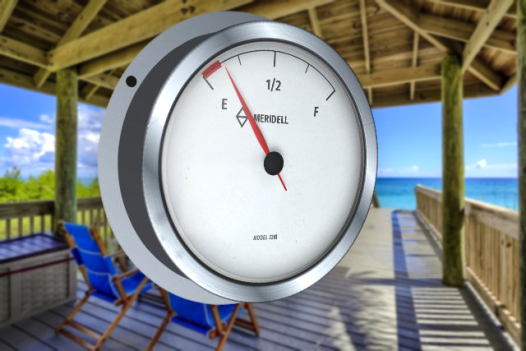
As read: 0.125
